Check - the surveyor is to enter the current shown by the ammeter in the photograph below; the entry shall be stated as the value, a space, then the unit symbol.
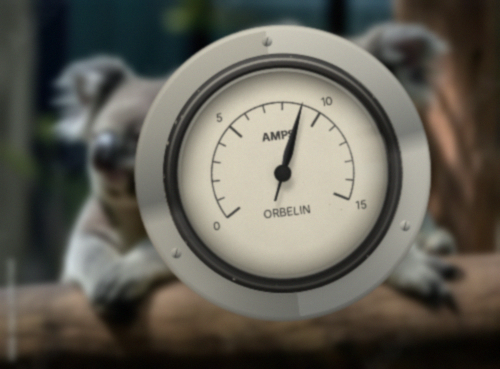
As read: 9 A
